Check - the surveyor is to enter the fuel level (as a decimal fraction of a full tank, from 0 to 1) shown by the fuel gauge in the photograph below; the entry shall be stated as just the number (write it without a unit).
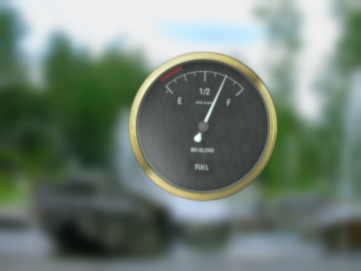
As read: 0.75
